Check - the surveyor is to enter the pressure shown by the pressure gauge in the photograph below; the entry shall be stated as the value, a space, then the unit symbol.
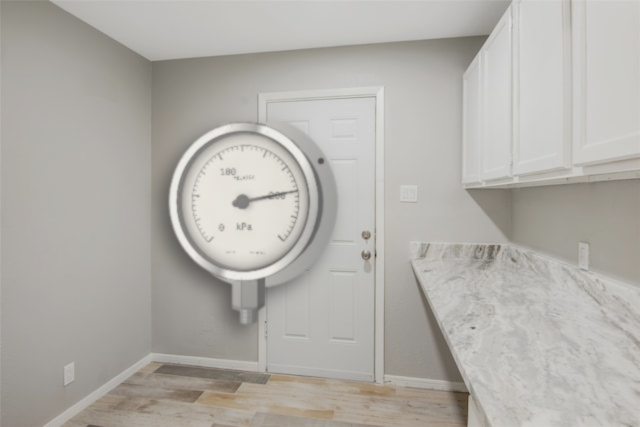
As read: 200 kPa
